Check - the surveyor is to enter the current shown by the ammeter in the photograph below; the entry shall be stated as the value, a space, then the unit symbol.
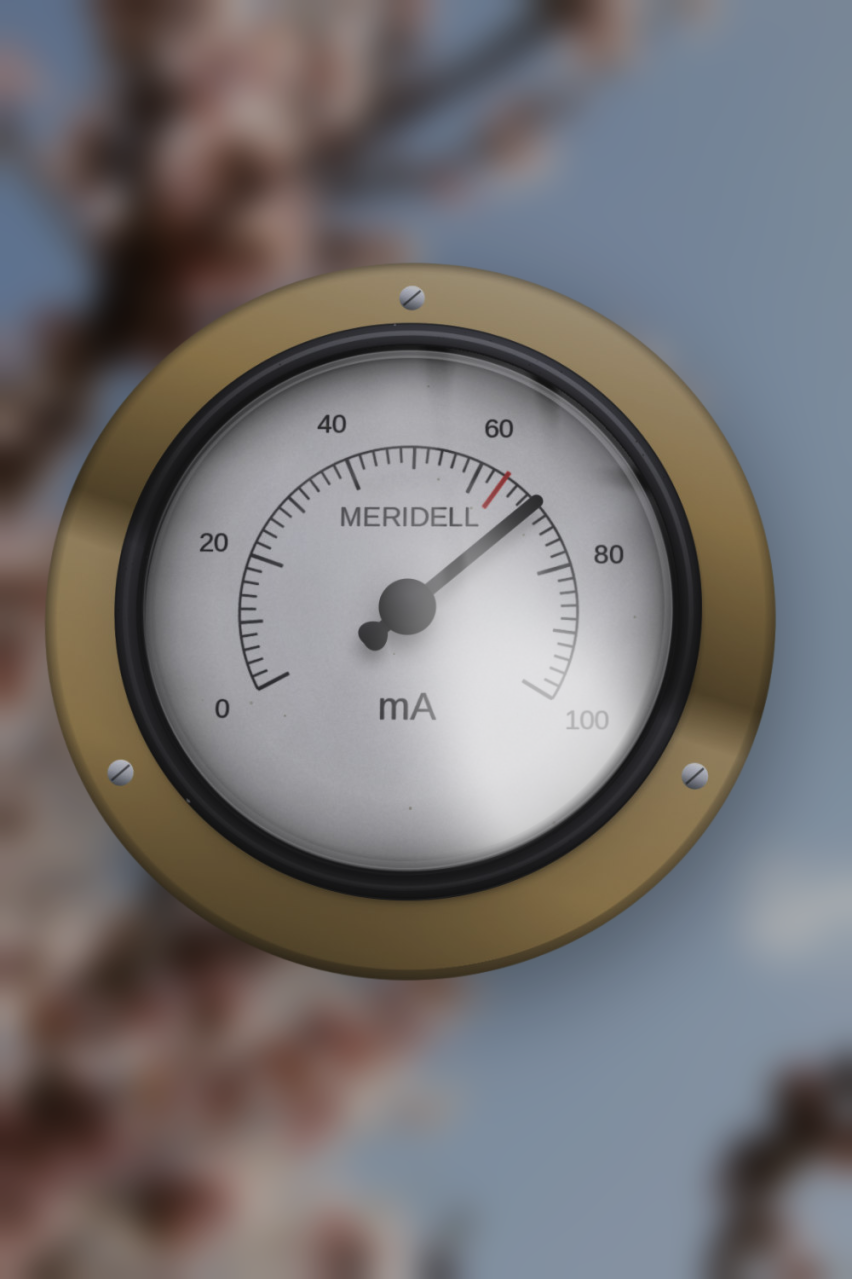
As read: 70 mA
